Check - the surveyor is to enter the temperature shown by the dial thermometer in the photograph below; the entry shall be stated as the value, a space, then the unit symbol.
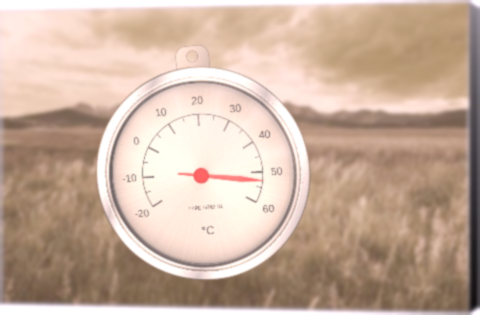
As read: 52.5 °C
